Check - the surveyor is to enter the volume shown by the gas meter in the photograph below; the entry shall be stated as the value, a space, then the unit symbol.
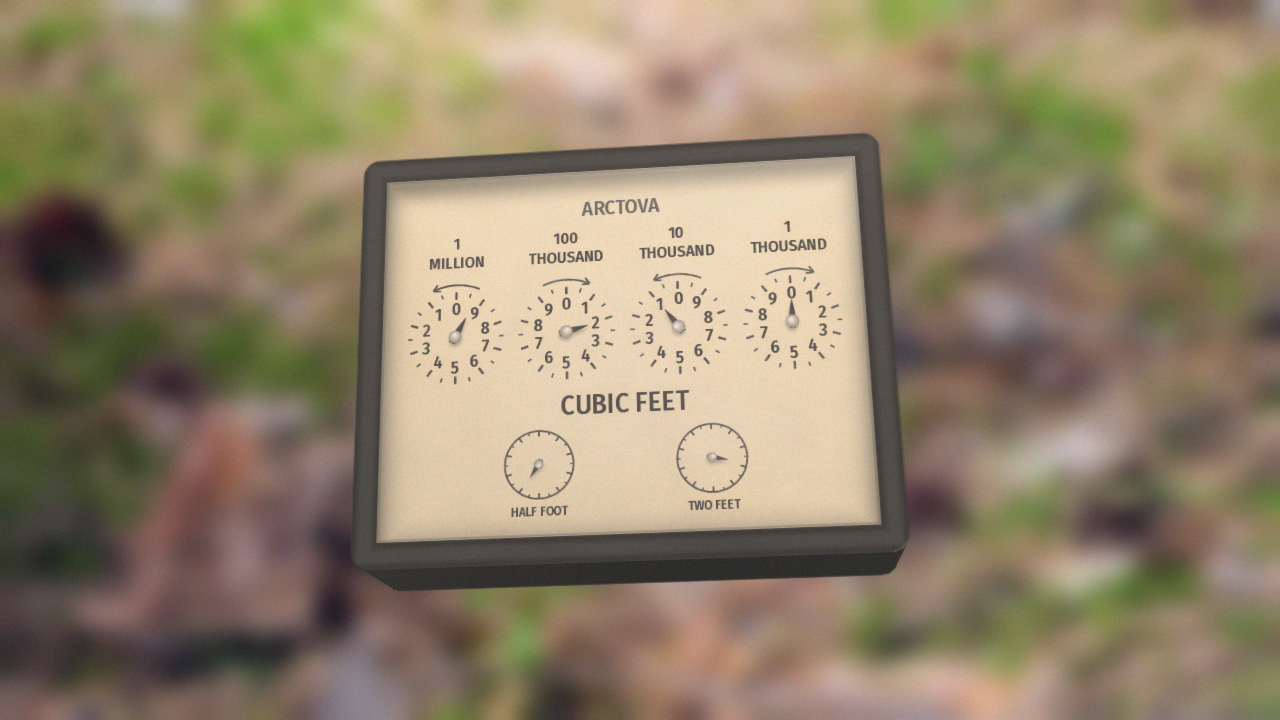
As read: 921000 ft³
